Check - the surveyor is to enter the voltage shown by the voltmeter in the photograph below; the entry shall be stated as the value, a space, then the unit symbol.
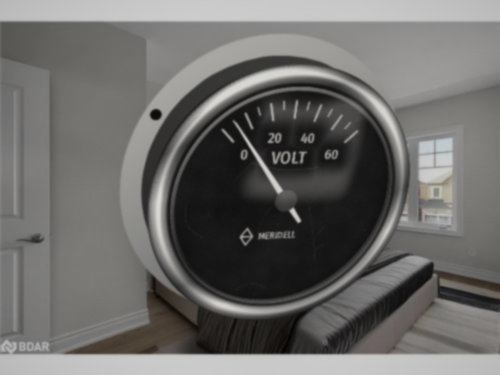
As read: 5 V
